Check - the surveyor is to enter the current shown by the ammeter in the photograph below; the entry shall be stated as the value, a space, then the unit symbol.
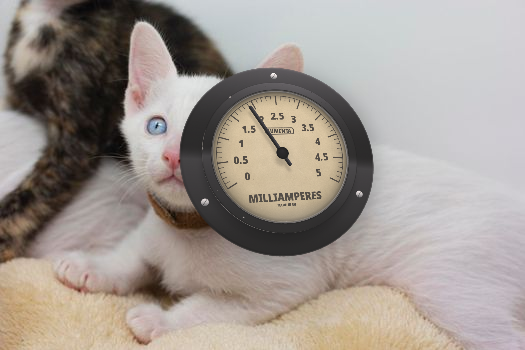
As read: 1.9 mA
